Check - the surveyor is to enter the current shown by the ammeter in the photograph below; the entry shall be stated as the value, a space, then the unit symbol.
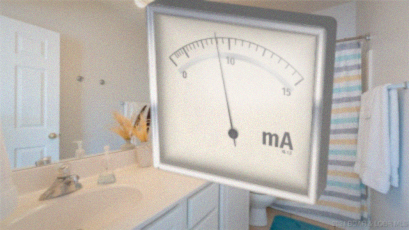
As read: 9 mA
